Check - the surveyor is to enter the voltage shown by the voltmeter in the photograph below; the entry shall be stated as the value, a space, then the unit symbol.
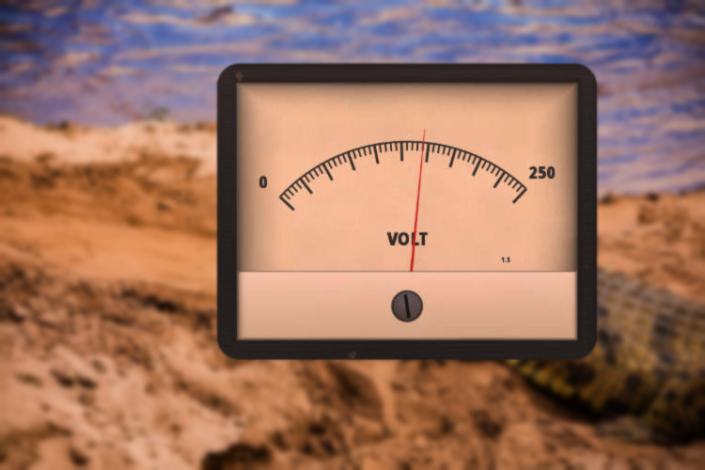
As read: 145 V
